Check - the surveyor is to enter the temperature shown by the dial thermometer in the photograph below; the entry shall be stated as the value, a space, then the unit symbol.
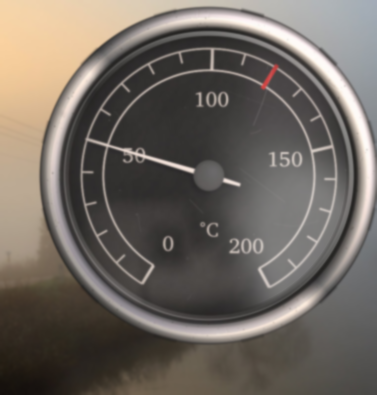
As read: 50 °C
